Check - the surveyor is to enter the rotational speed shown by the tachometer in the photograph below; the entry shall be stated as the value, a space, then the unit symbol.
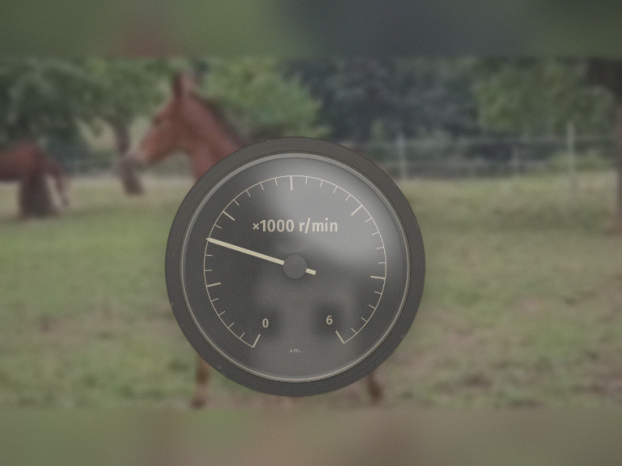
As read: 1600 rpm
